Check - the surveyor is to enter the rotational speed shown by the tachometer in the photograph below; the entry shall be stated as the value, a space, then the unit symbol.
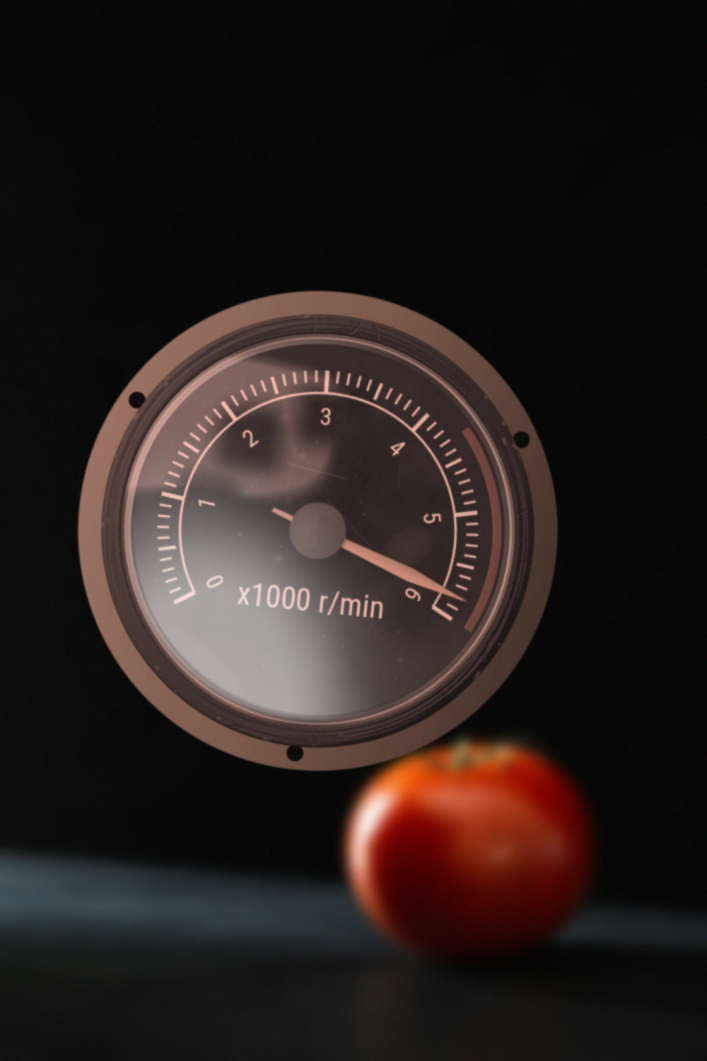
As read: 5800 rpm
